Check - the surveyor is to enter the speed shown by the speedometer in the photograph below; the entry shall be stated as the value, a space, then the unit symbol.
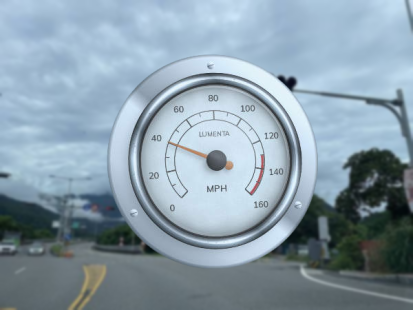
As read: 40 mph
